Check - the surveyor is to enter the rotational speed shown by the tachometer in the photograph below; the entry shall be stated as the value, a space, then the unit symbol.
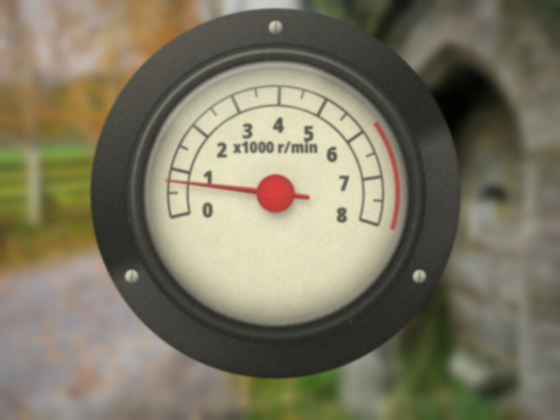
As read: 750 rpm
